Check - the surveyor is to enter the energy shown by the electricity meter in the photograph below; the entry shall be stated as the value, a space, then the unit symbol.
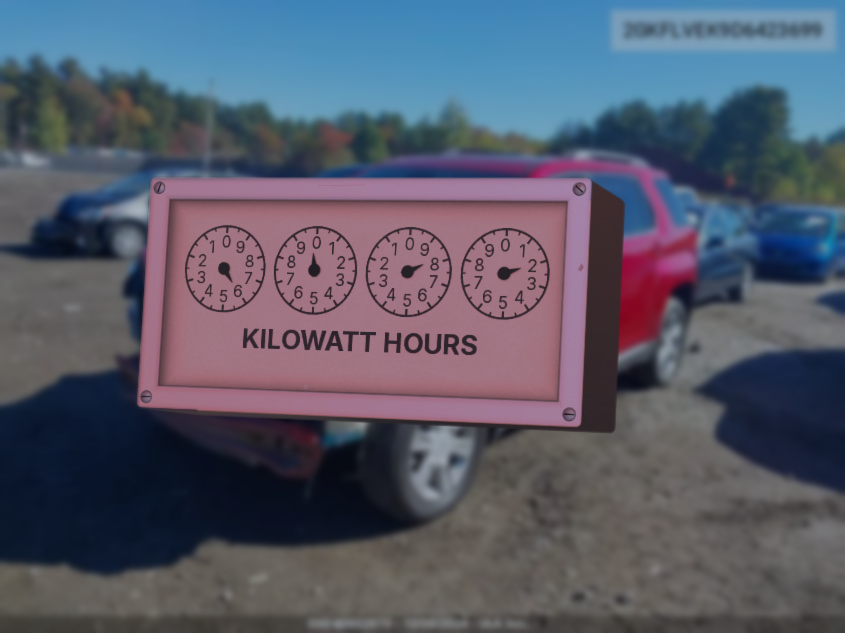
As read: 5982 kWh
